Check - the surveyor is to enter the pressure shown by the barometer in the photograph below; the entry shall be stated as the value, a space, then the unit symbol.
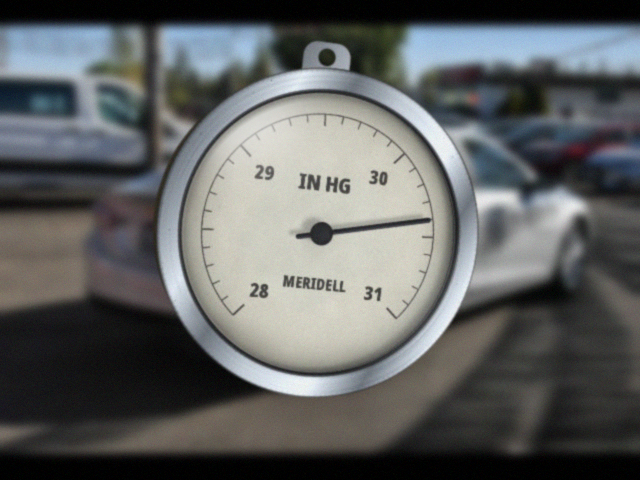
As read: 30.4 inHg
